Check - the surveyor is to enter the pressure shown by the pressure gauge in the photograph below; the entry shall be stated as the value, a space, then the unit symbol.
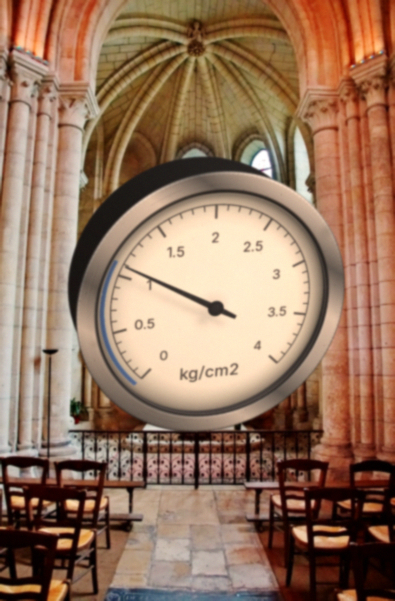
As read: 1.1 kg/cm²
